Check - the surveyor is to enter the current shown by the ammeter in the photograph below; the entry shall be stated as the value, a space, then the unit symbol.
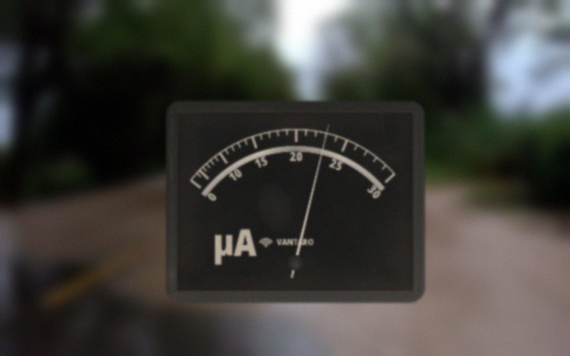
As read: 23 µA
